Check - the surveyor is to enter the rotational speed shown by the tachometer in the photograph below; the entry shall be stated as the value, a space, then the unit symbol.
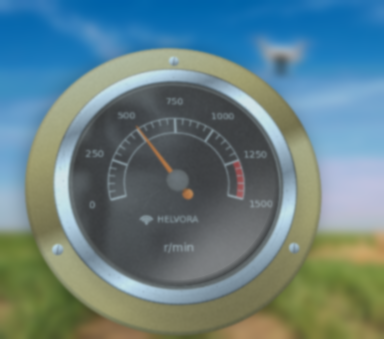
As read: 500 rpm
